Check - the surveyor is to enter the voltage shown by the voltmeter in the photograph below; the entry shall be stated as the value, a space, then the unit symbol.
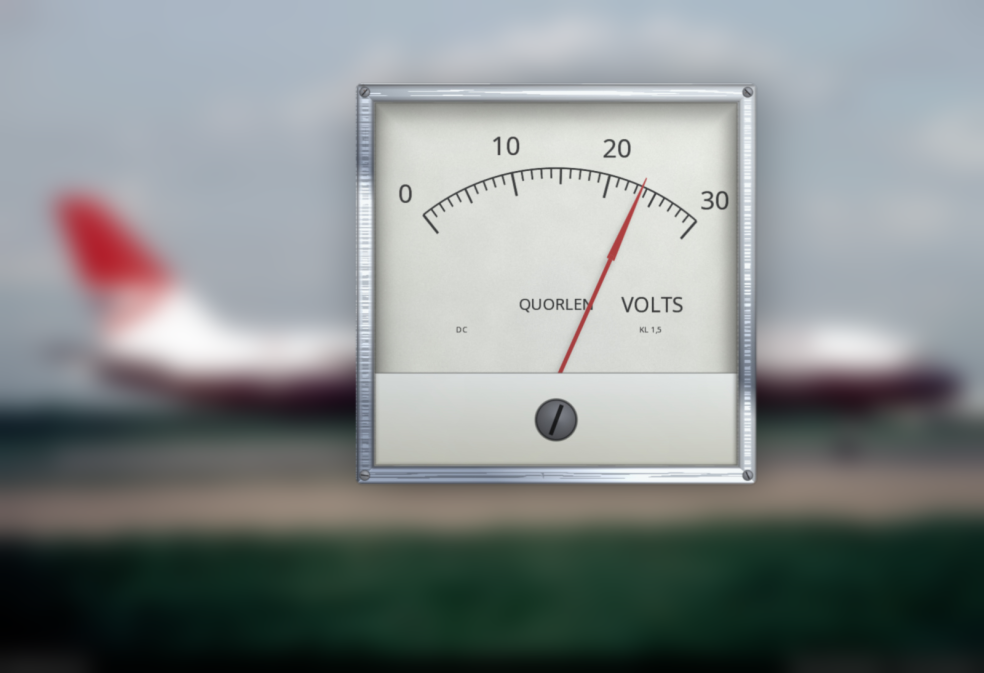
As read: 23.5 V
